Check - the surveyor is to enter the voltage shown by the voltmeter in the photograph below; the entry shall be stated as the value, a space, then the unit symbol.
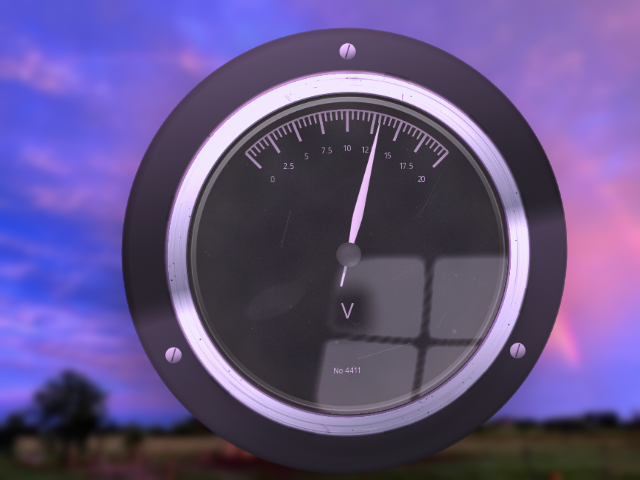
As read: 13 V
